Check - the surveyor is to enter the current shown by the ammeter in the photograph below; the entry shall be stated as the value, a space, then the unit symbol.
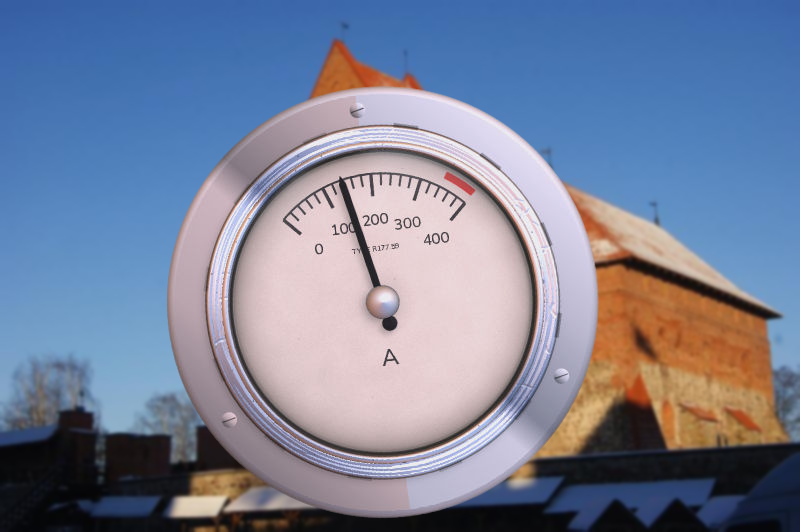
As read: 140 A
